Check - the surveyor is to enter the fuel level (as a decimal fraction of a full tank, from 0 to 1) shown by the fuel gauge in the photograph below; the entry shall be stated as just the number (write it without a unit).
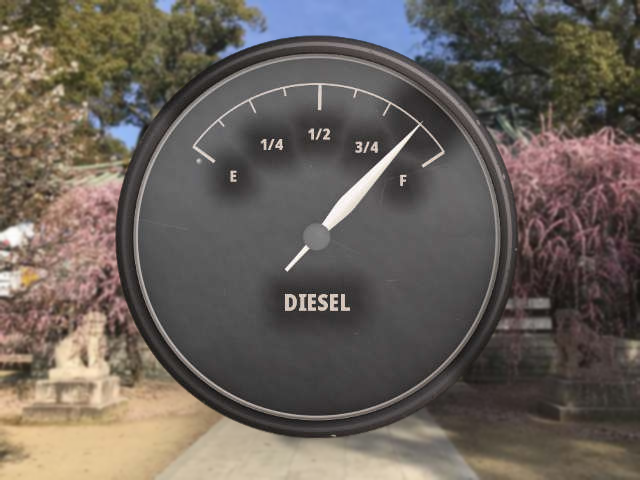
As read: 0.875
